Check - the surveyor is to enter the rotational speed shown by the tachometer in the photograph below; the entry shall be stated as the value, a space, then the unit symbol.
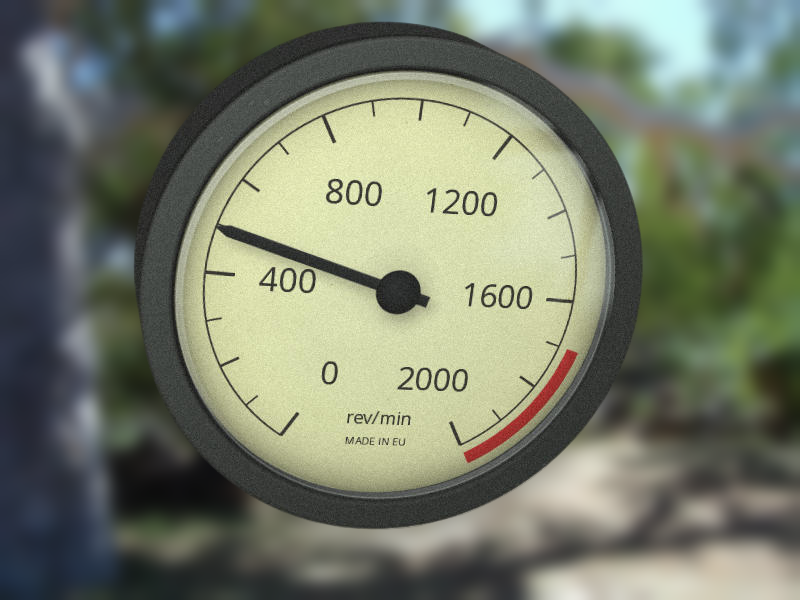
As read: 500 rpm
